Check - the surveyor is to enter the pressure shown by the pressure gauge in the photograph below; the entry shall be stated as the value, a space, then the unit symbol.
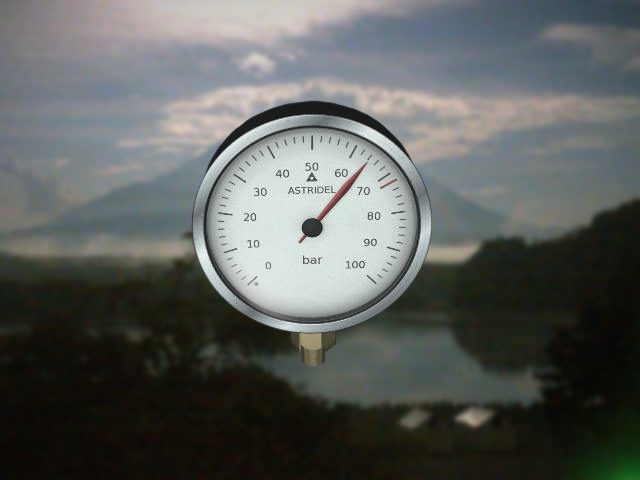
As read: 64 bar
